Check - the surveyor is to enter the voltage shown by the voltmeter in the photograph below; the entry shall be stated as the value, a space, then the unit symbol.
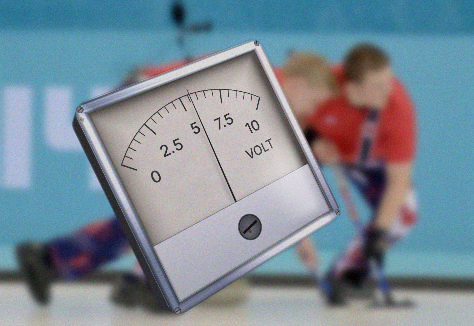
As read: 5.5 V
